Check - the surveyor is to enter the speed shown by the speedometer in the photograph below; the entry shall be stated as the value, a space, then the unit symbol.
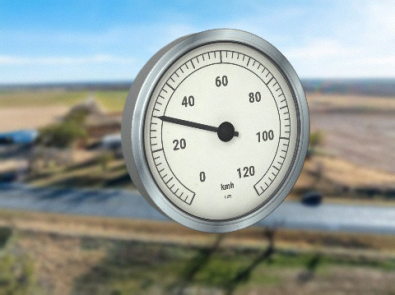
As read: 30 km/h
